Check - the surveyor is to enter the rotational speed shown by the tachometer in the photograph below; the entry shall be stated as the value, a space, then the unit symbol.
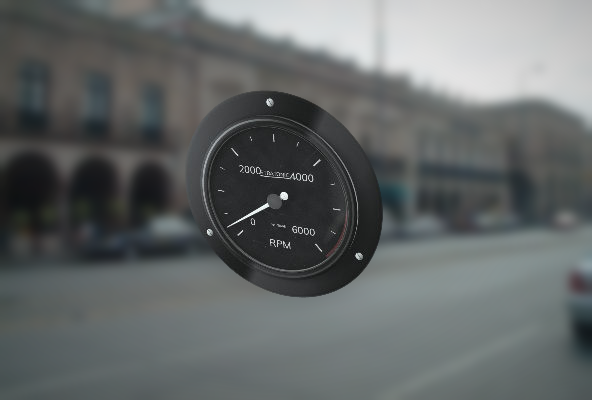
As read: 250 rpm
